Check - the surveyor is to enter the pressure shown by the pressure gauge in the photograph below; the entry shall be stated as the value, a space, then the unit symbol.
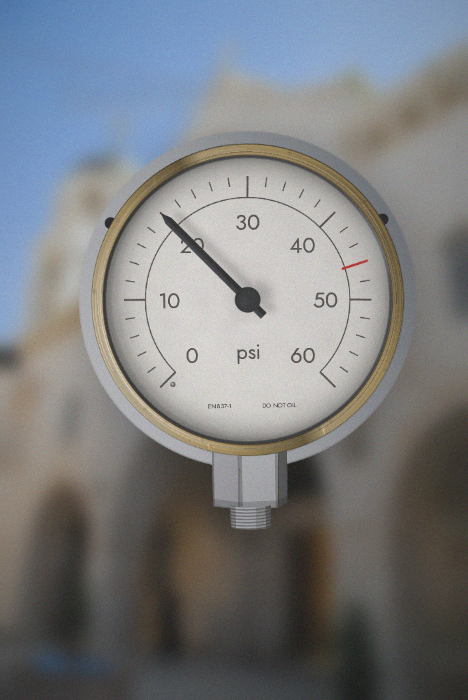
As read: 20 psi
